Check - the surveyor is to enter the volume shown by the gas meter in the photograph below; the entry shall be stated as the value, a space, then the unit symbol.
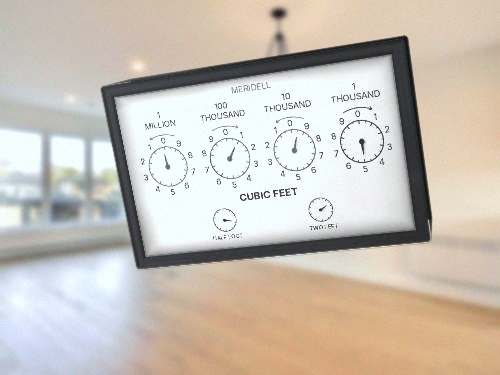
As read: 9500 ft³
